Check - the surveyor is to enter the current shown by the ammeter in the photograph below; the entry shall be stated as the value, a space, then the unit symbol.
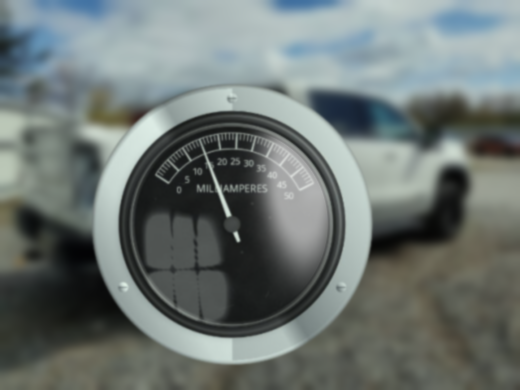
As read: 15 mA
